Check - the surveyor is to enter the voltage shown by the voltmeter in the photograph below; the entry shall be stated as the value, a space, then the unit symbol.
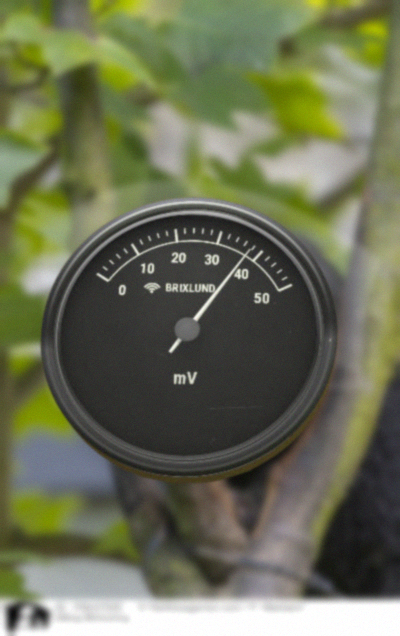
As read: 38 mV
